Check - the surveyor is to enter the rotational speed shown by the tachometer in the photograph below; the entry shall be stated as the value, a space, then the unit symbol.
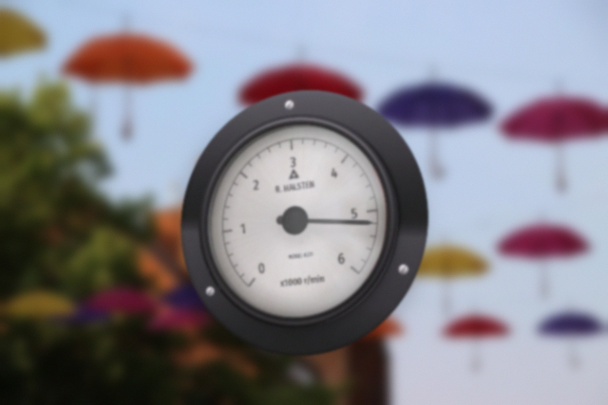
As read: 5200 rpm
